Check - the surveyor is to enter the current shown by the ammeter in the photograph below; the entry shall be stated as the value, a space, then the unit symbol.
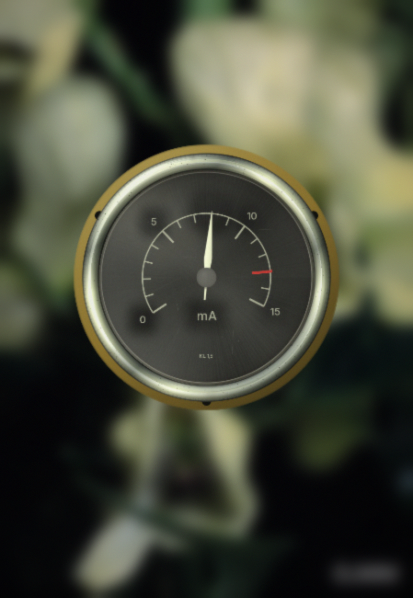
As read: 8 mA
